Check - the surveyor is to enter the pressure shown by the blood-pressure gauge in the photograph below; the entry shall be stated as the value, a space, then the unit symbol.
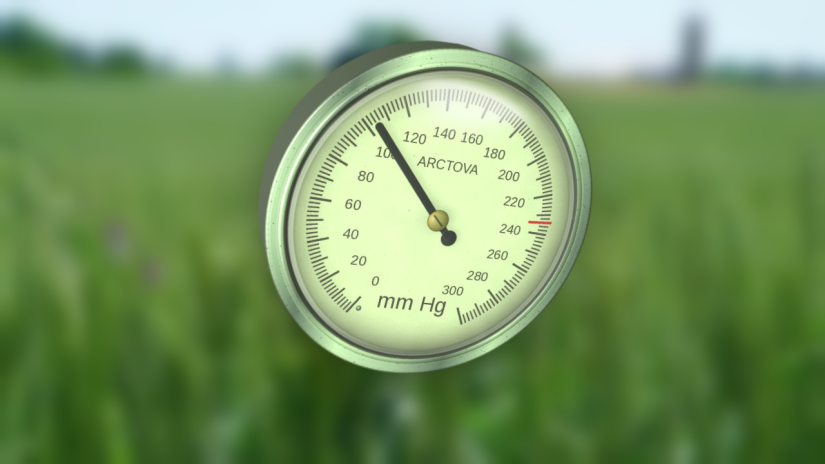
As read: 104 mmHg
